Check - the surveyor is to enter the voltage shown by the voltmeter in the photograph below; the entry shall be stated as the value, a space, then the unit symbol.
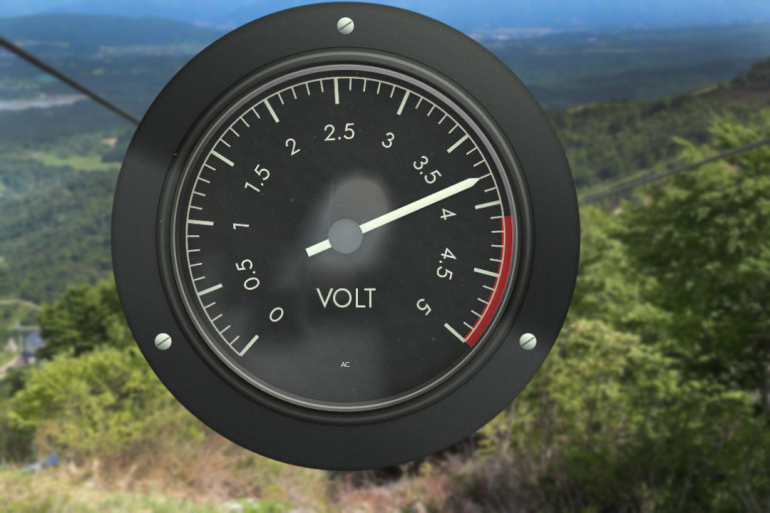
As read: 3.8 V
